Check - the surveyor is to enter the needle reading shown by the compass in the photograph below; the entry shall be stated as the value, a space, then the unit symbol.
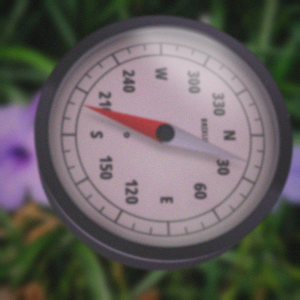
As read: 200 °
